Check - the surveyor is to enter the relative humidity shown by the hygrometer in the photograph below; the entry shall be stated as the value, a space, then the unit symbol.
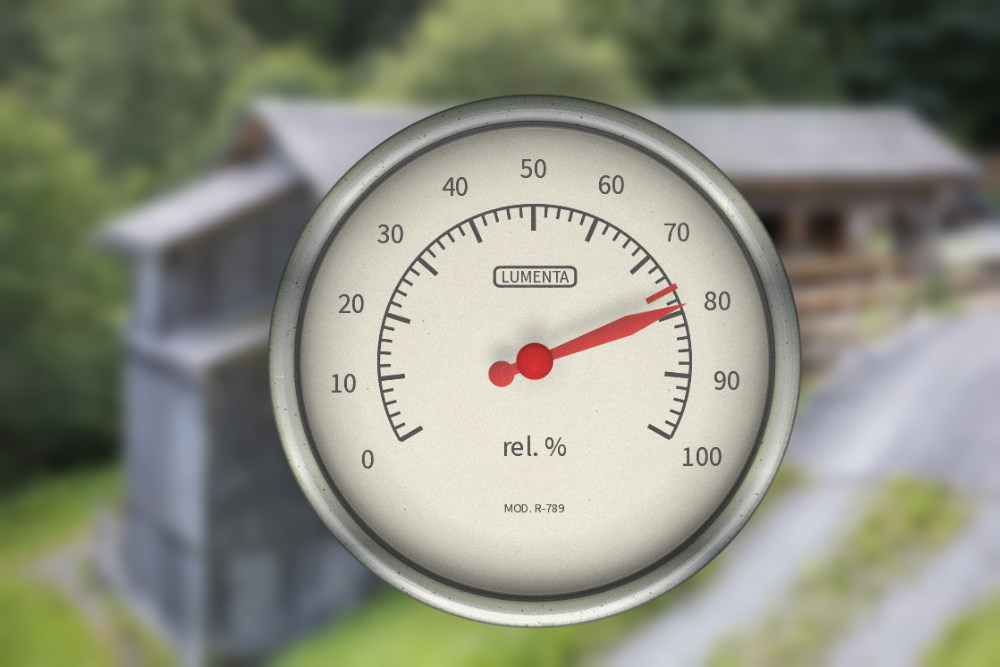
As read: 79 %
